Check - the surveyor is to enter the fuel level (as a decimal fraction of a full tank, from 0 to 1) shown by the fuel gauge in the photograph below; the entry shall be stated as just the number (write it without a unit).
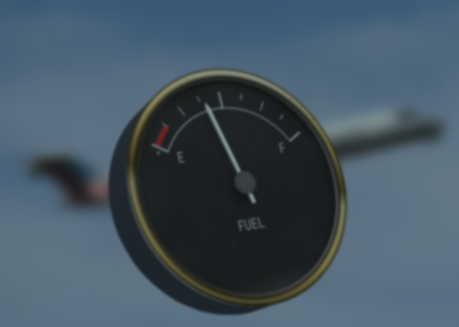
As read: 0.375
